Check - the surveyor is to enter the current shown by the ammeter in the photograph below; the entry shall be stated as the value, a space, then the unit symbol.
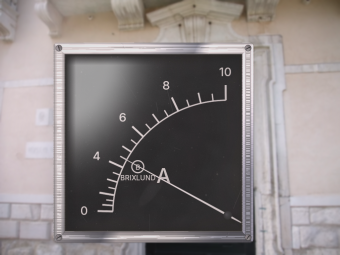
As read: 4.5 A
